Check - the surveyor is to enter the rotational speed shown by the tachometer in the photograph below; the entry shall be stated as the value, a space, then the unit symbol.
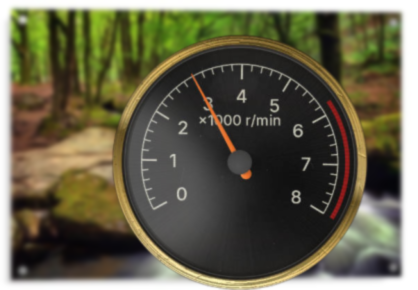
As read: 3000 rpm
